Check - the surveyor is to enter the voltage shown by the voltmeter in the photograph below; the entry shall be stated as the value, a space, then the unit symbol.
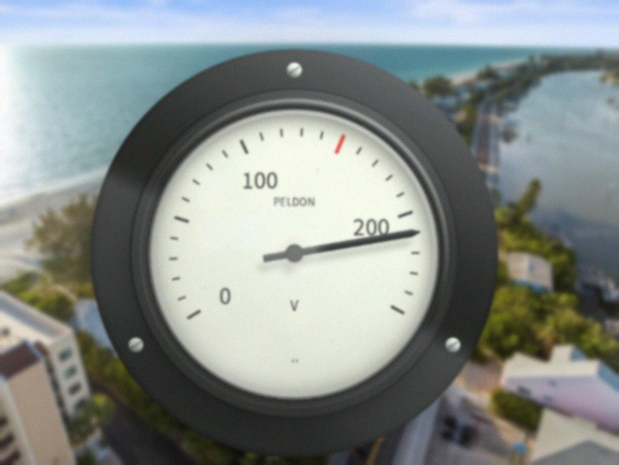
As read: 210 V
